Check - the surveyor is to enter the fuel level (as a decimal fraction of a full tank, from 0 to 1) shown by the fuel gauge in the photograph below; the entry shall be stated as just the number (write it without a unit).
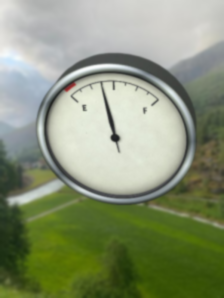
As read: 0.375
